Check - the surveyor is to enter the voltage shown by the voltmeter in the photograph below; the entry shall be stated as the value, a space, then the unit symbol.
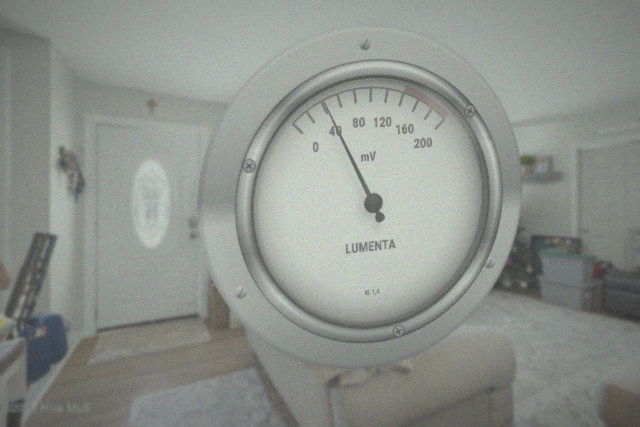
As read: 40 mV
